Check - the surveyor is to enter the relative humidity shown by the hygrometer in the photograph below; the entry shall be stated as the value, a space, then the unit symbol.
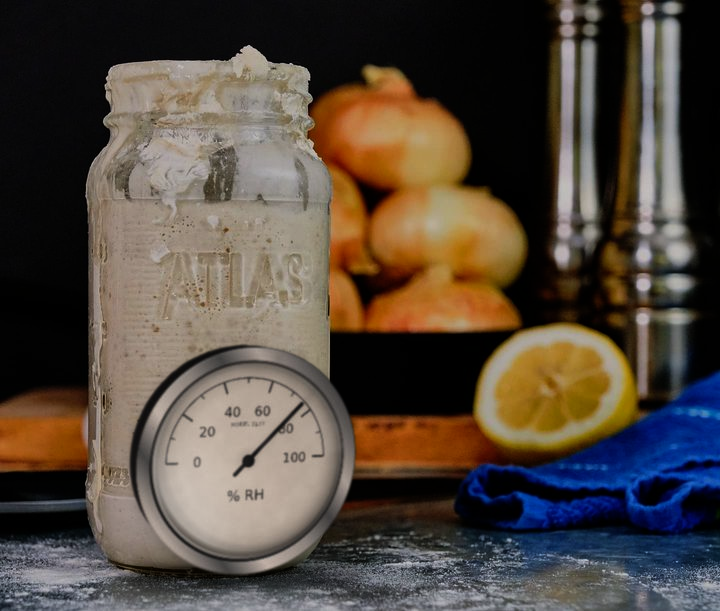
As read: 75 %
